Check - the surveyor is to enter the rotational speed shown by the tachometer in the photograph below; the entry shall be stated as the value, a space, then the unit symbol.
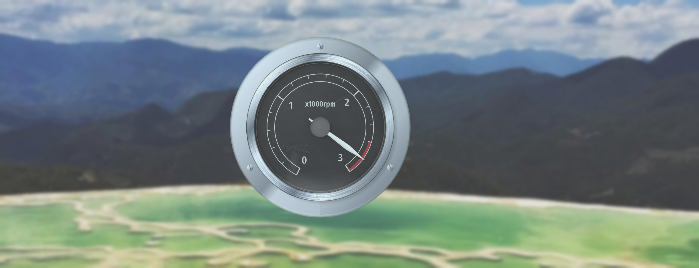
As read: 2800 rpm
